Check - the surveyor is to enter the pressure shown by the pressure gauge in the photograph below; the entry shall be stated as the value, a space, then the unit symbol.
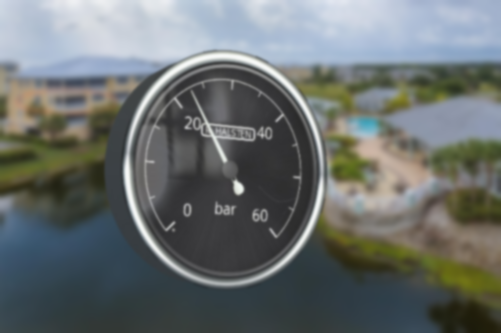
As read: 22.5 bar
